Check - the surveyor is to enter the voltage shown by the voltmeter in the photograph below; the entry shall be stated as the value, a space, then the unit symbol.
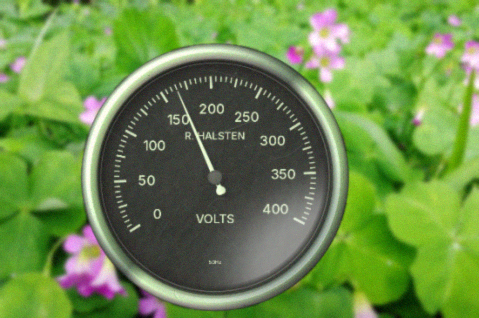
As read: 165 V
